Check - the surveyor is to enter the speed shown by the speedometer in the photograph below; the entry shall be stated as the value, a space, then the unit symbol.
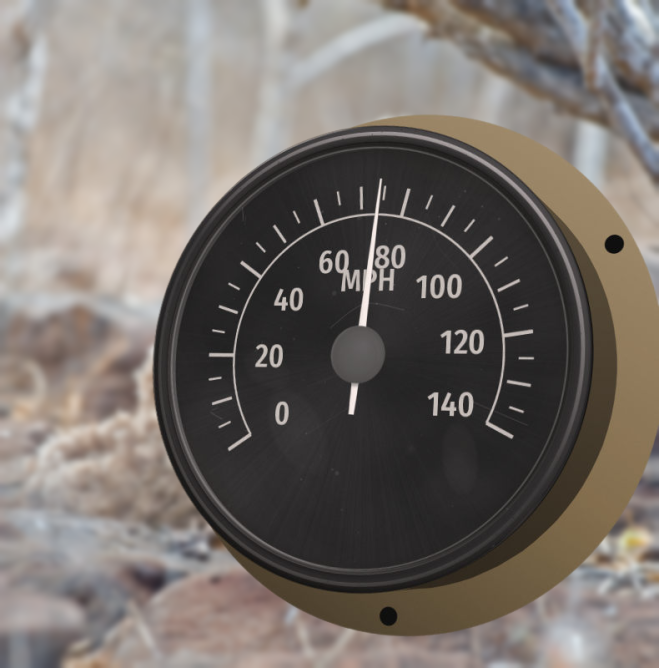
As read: 75 mph
